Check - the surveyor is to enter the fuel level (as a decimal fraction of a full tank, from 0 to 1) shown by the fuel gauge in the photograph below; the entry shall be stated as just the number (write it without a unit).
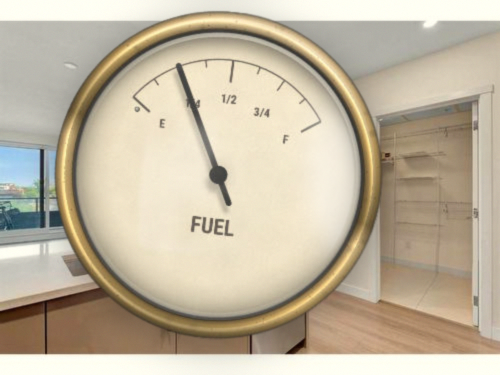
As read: 0.25
